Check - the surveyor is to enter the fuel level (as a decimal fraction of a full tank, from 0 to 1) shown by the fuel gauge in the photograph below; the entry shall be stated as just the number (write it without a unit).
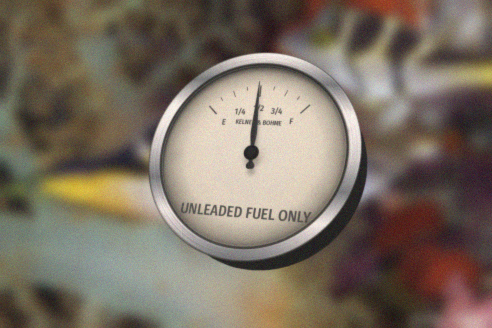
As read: 0.5
